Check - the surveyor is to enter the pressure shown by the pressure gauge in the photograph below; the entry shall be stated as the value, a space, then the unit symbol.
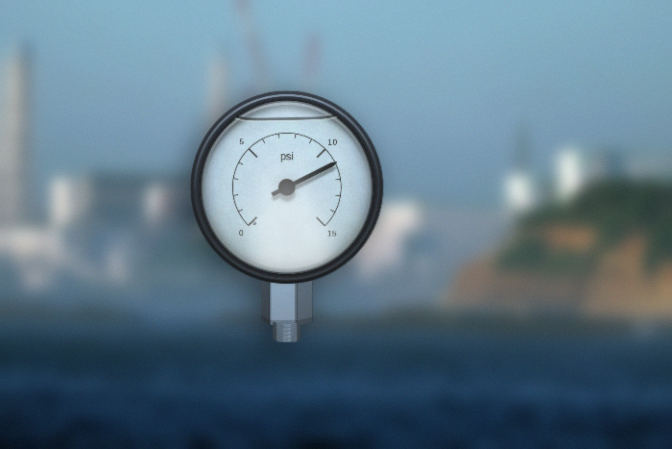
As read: 11 psi
